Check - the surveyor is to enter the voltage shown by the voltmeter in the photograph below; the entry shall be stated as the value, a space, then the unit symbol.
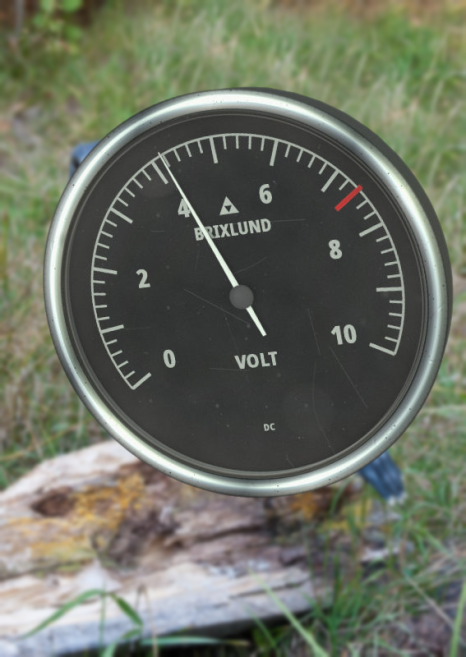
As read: 4.2 V
